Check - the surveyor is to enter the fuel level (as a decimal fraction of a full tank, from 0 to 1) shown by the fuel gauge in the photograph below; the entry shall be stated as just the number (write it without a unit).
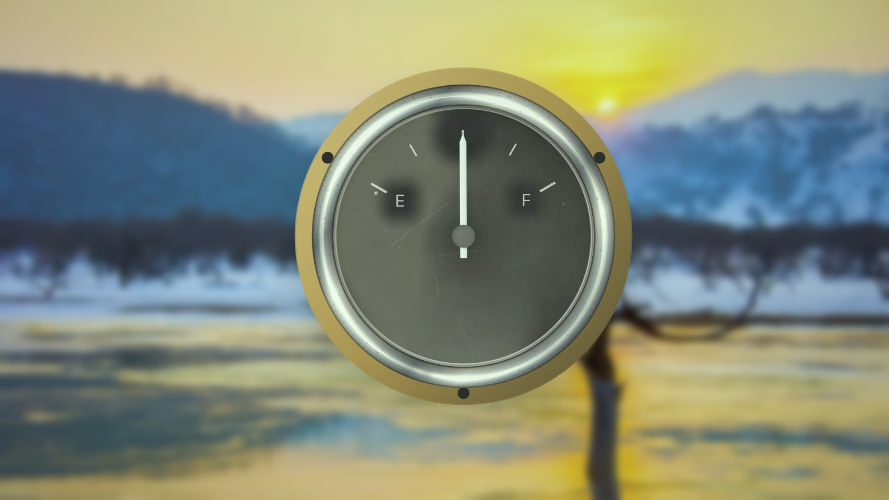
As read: 0.5
